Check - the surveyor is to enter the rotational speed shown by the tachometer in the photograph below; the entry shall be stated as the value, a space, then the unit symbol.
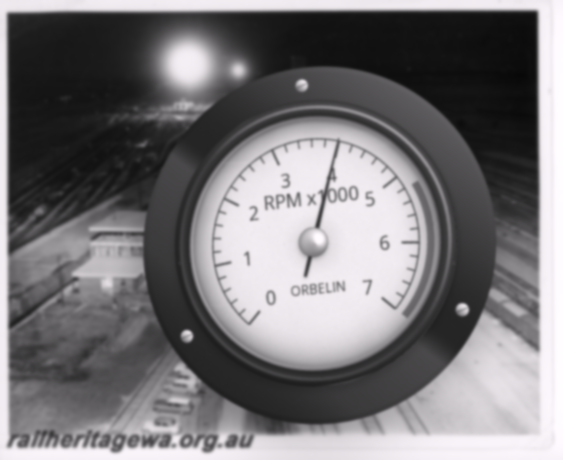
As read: 4000 rpm
